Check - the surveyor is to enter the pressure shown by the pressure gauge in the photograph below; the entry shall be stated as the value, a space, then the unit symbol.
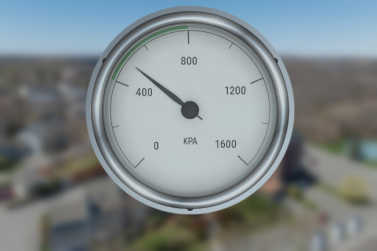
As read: 500 kPa
